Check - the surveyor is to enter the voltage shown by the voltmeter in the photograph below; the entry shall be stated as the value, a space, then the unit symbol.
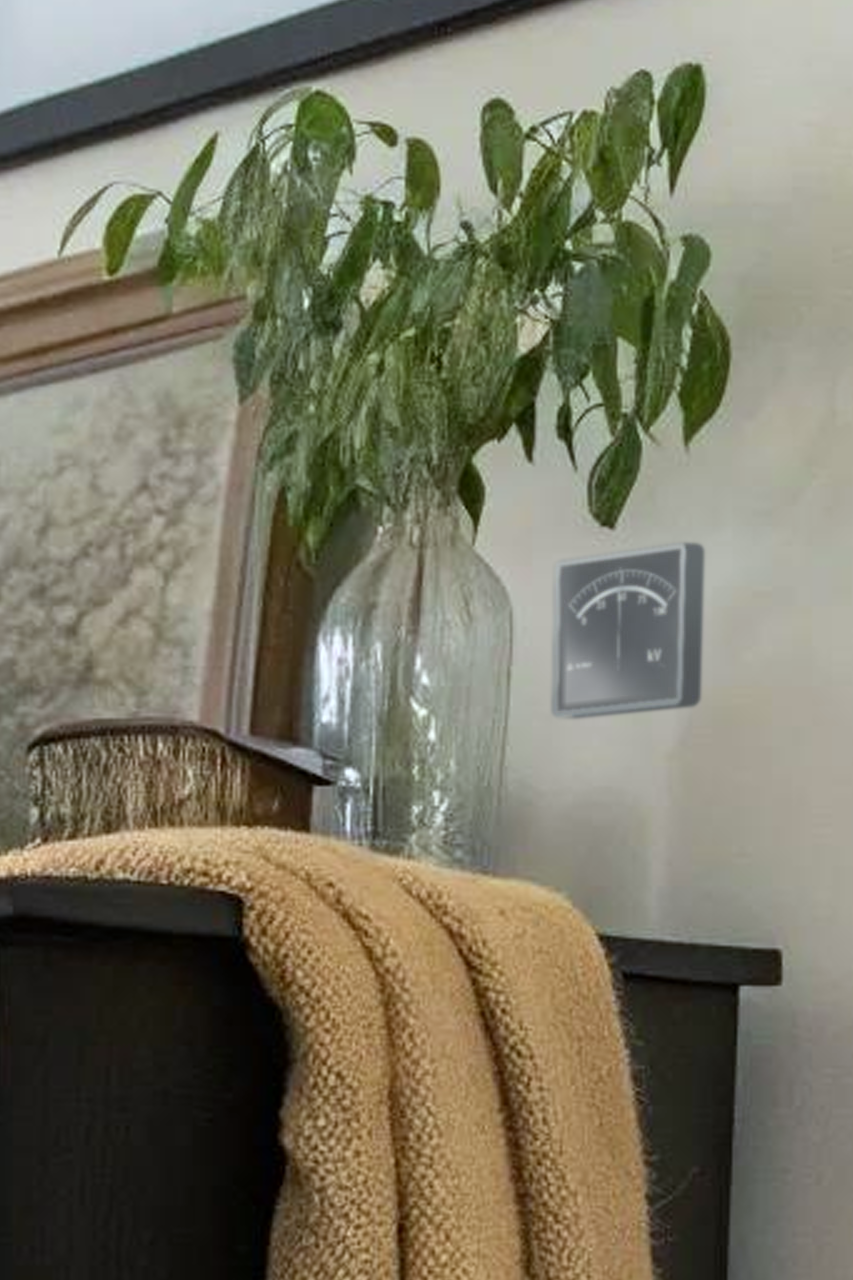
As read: 50 kV
